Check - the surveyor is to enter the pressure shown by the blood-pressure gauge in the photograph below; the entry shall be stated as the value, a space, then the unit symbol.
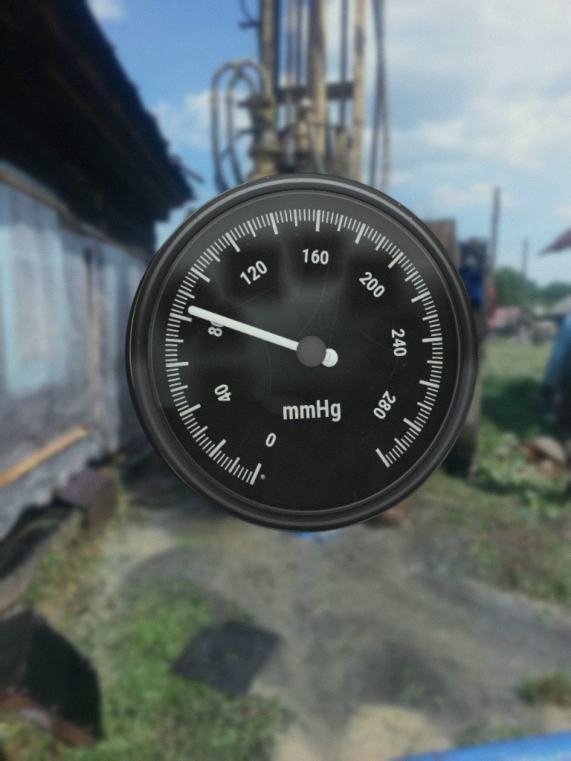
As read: 84 mmHg
